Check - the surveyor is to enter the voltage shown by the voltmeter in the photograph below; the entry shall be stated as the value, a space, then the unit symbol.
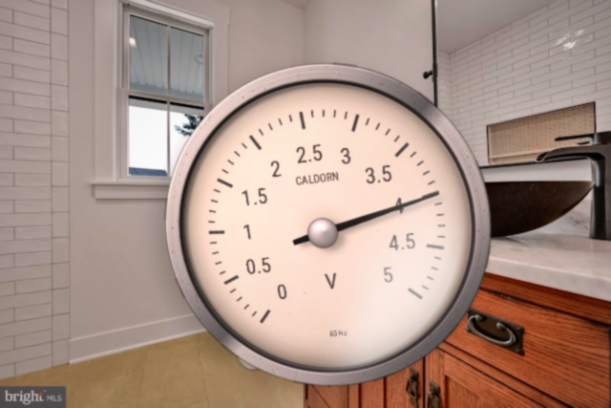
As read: 4 V
